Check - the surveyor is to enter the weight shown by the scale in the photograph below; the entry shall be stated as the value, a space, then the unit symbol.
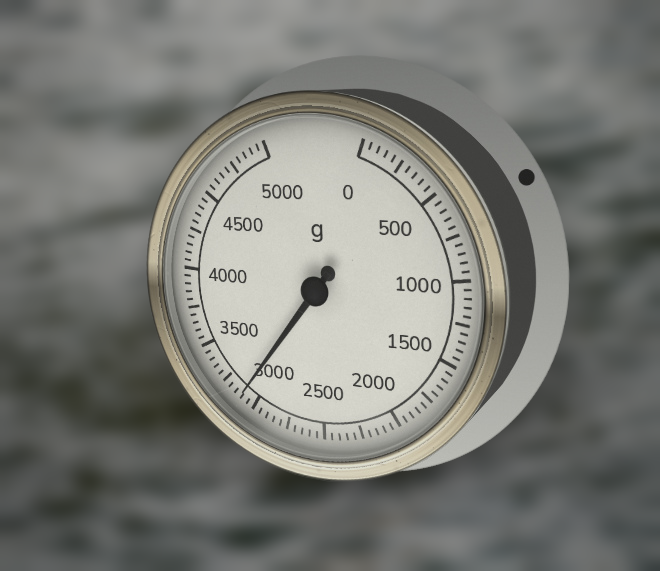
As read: 3100 g
